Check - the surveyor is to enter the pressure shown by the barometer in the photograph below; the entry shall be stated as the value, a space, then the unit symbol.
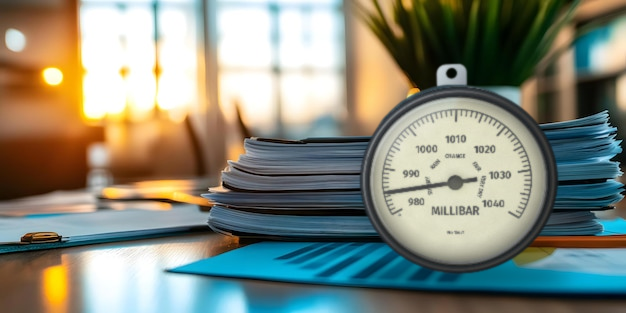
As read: 985 mbar
